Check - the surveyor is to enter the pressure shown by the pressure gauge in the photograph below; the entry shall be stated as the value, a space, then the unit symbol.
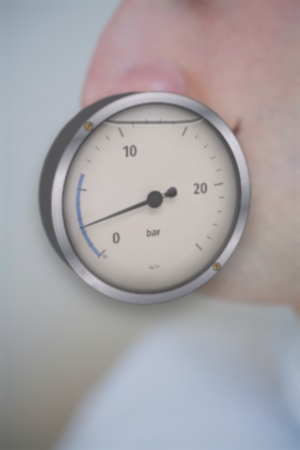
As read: 2.5 bar
